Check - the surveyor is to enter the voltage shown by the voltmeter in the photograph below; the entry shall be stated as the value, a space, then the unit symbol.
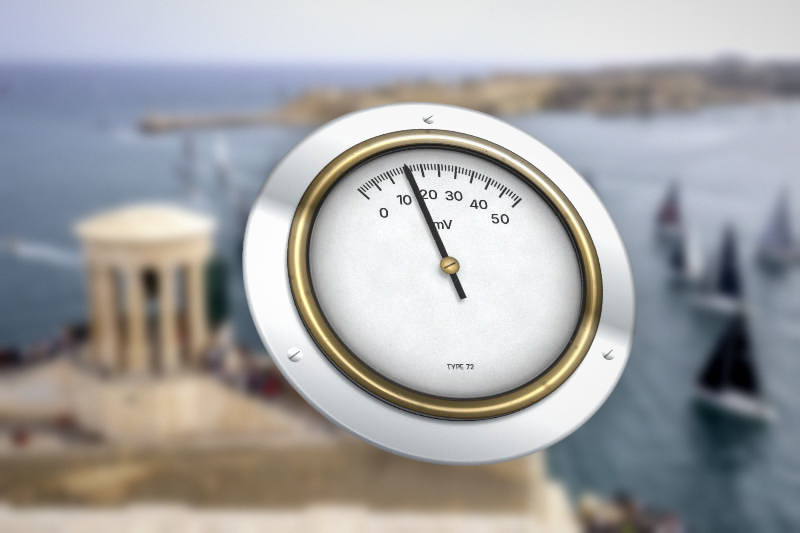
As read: 15 mV
